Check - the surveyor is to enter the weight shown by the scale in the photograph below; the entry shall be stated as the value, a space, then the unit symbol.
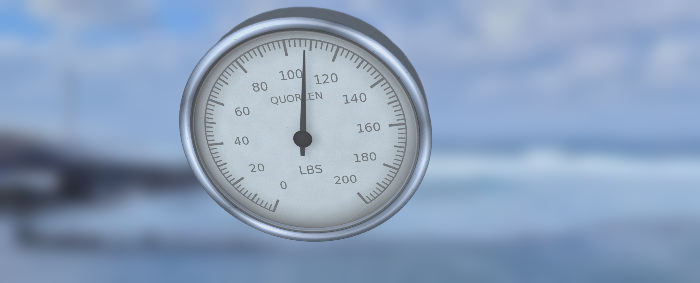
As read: 108 lb
